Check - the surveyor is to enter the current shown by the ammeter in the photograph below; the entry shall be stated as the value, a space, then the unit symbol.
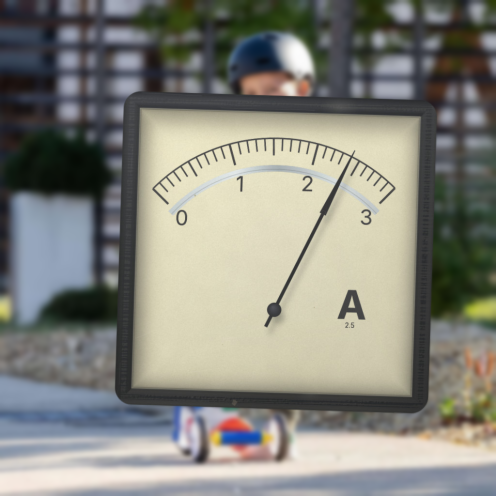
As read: 2.4 A
